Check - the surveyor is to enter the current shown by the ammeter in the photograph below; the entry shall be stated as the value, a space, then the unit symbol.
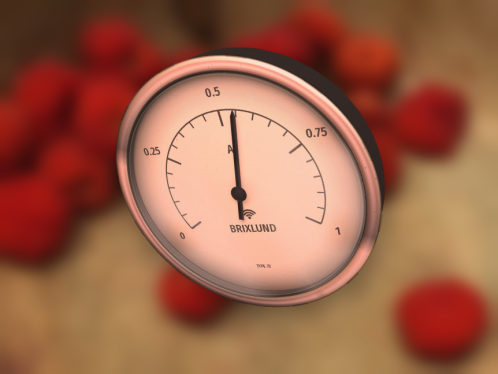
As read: 0.55 A
